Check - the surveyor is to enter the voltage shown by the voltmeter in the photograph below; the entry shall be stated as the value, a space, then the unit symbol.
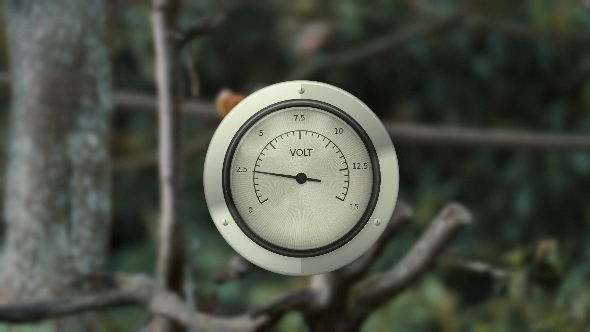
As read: 2.5 V
